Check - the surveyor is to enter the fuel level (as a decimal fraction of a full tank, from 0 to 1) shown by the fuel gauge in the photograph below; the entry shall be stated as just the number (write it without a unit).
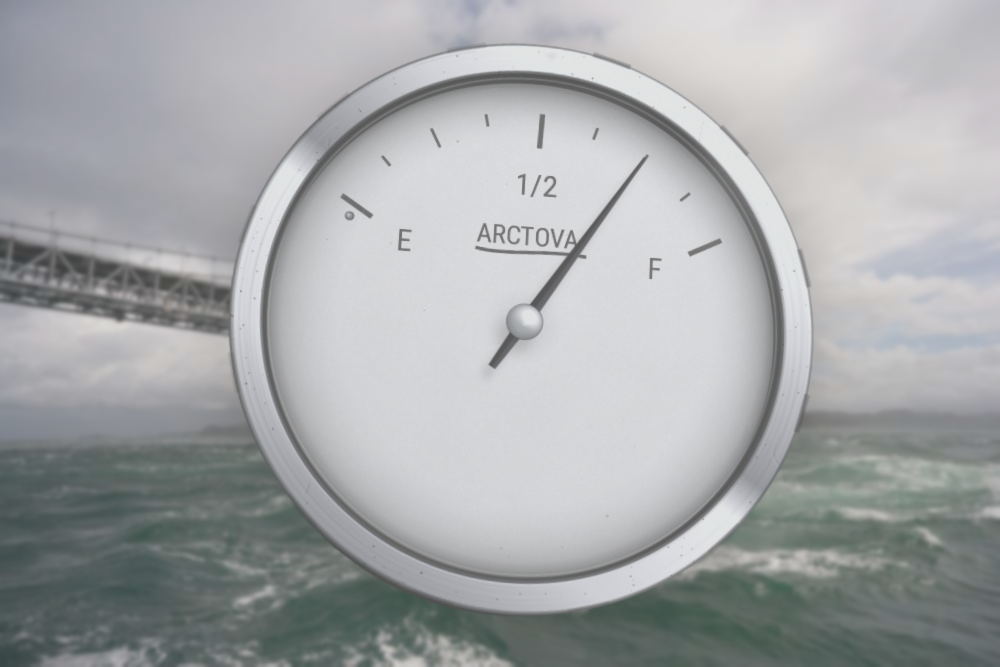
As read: 0.75
